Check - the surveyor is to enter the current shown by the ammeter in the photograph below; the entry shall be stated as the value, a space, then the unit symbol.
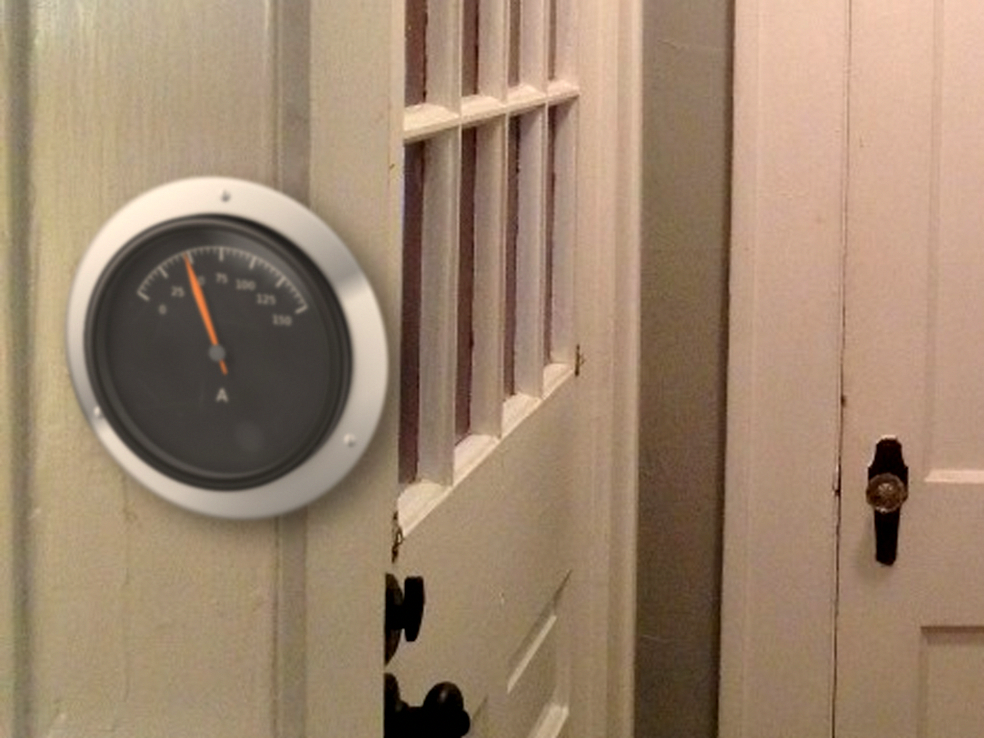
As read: 50 A
